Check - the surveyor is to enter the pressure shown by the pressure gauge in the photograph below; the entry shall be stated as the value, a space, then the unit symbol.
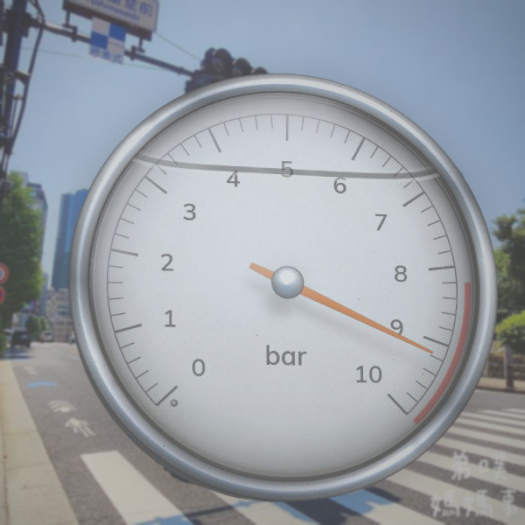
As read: 9.2 bar
